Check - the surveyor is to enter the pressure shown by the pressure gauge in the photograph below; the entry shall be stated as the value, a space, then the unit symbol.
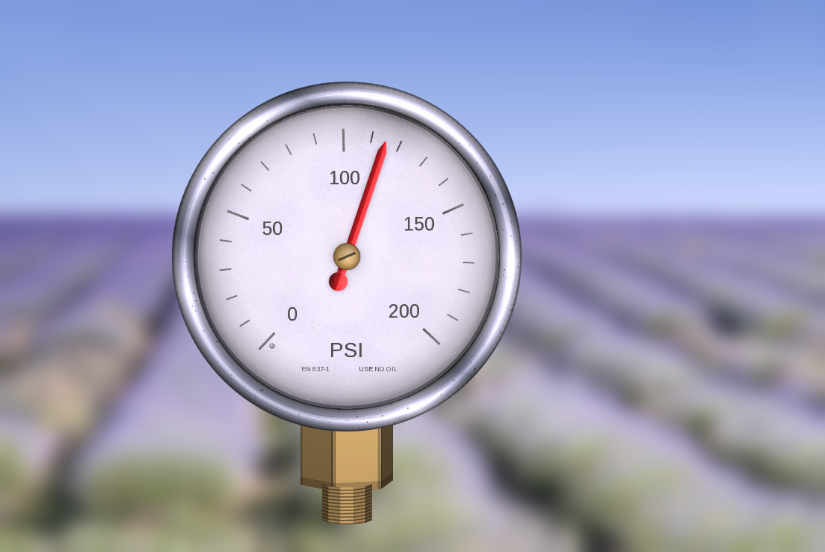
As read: 115 psi
